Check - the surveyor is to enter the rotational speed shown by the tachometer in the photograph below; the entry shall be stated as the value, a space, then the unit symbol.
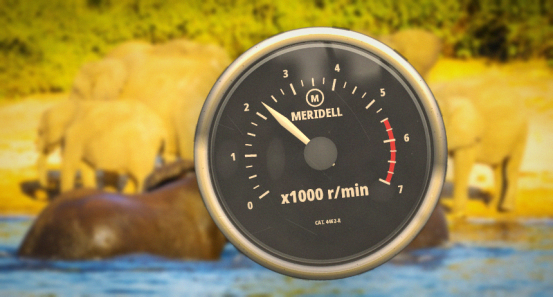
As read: 2250 rpm
